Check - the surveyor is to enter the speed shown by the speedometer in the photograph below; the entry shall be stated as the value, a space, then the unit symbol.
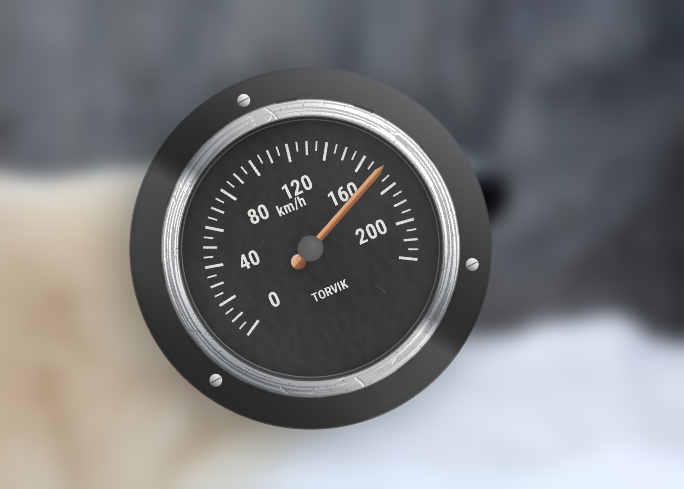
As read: 170 km/h
